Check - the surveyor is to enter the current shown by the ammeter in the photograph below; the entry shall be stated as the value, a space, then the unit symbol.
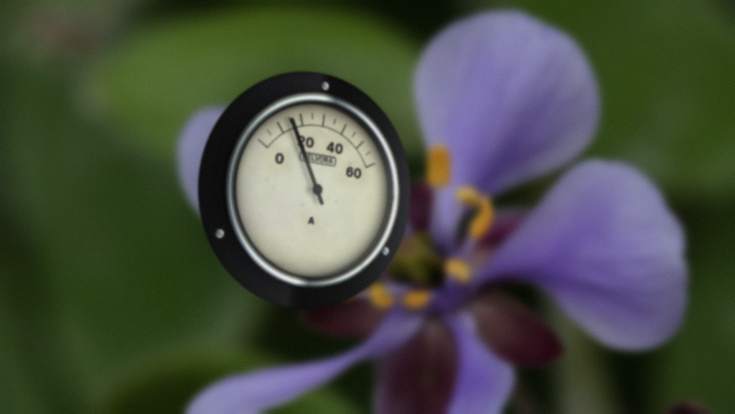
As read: 15 A
